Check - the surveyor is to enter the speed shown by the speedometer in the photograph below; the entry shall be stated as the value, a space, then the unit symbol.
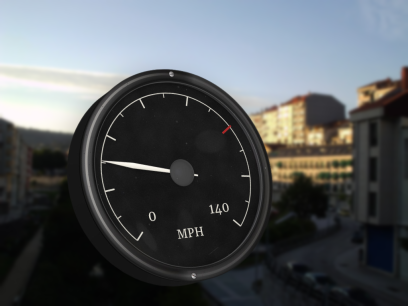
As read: 30 mph
